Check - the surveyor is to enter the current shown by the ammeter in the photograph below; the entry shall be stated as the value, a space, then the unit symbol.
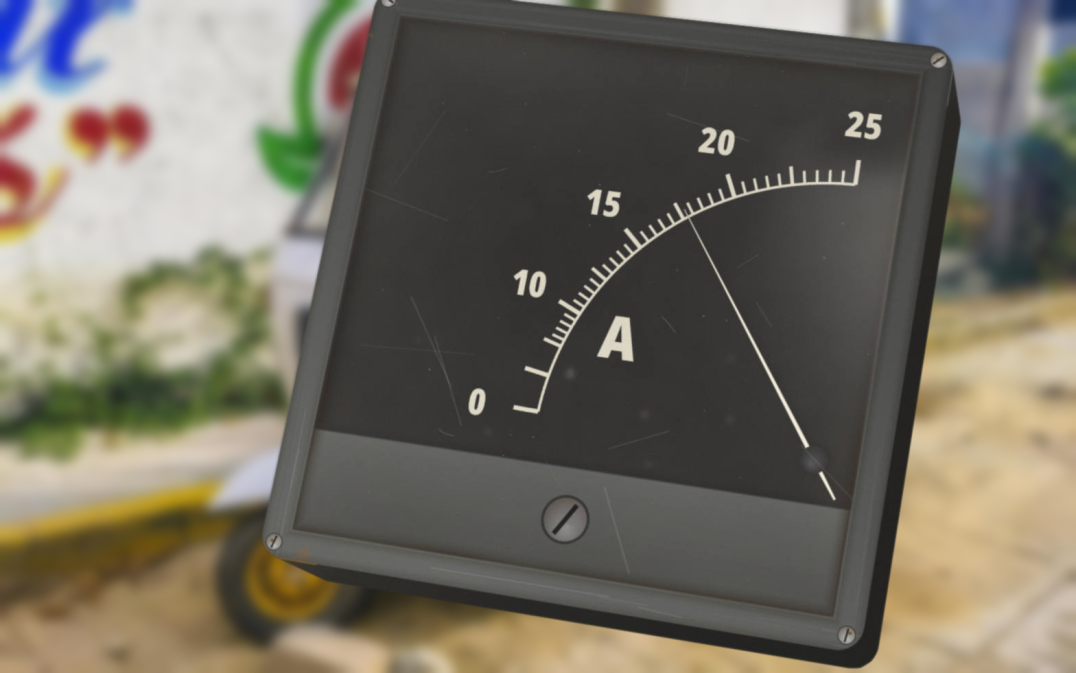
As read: 17.75 A
